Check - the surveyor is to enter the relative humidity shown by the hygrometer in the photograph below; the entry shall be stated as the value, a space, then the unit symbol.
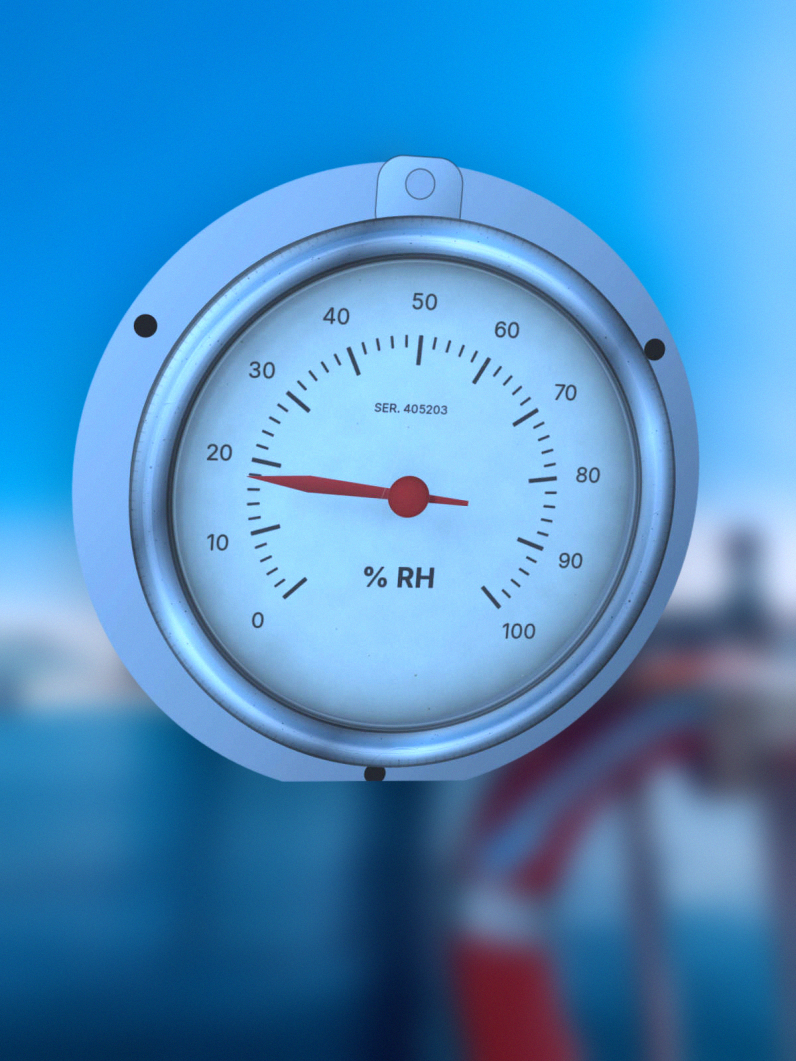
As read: 18 %
